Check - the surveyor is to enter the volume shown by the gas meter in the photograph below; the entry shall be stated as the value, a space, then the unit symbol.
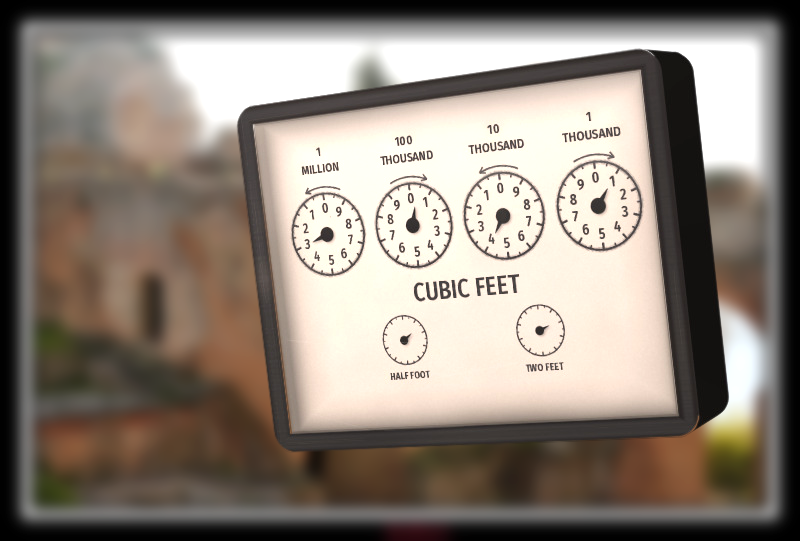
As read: 304100 ft³
